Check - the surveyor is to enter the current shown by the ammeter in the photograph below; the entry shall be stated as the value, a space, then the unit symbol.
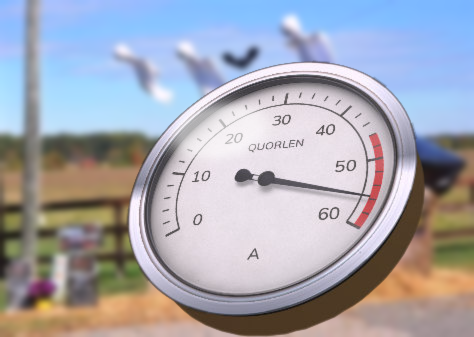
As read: 56 A
